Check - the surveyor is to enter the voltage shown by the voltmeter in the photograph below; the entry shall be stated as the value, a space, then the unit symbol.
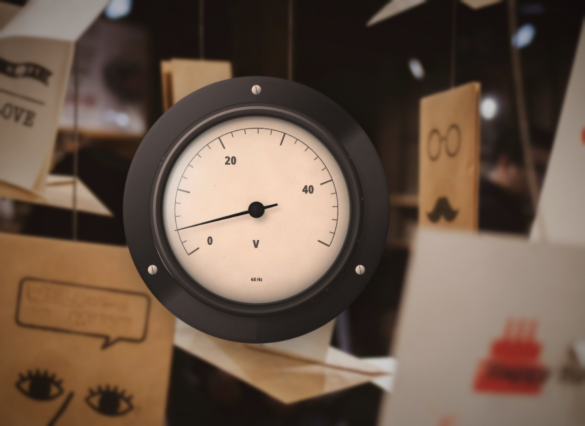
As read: 4 V
